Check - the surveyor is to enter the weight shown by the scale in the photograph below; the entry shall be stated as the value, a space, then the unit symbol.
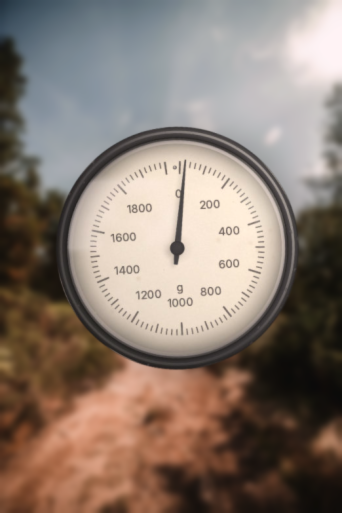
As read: 20 g
